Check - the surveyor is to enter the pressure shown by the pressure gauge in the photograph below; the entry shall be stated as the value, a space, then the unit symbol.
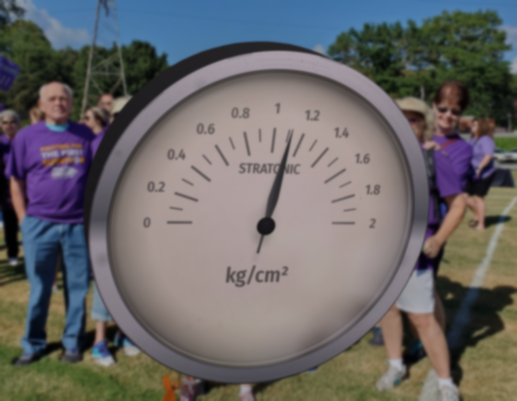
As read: 1.1 kg/cm²
